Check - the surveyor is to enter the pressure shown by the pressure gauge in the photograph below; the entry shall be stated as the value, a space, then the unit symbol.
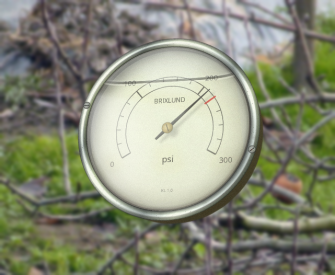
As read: 210 psi
